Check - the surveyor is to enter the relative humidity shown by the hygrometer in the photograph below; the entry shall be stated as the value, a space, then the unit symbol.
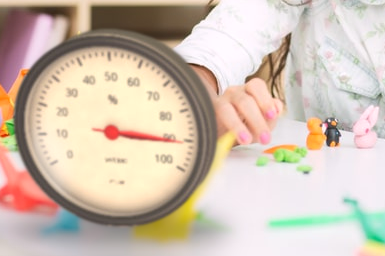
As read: 90 %
